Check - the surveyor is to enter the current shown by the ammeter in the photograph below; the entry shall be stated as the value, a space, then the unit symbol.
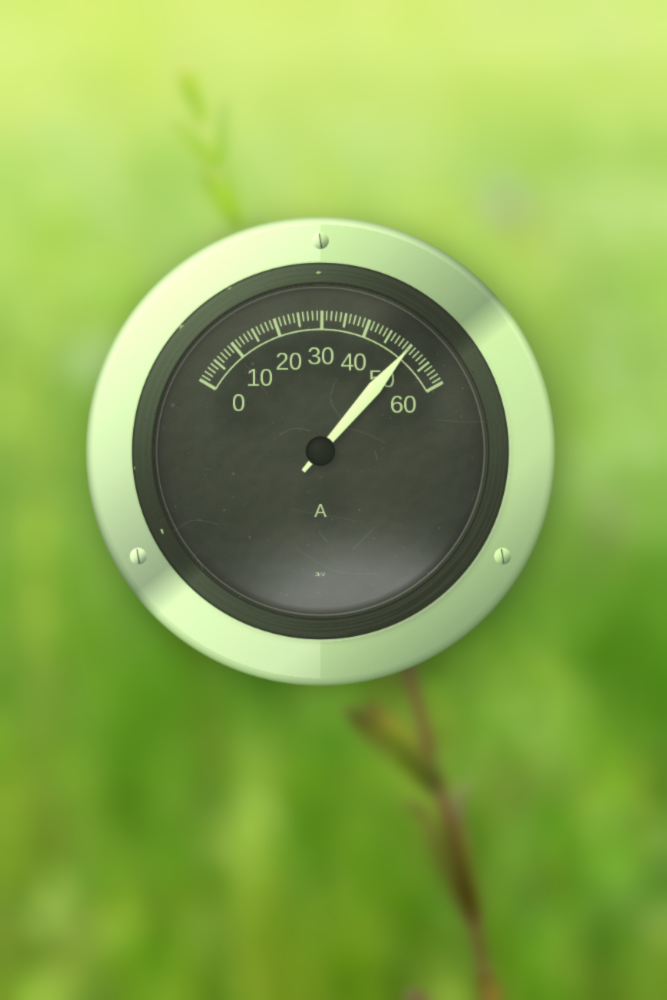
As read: 50 A
